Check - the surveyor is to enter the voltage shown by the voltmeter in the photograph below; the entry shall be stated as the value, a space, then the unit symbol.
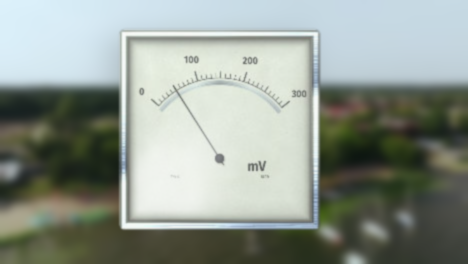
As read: 50 mV
